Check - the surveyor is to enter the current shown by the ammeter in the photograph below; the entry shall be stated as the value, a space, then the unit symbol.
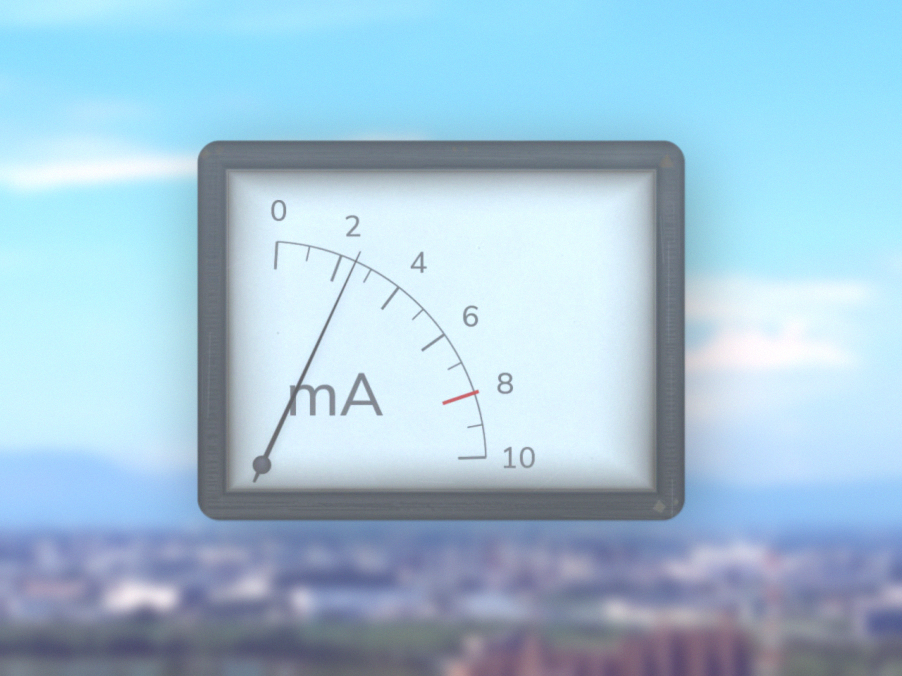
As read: 2.5 mA
